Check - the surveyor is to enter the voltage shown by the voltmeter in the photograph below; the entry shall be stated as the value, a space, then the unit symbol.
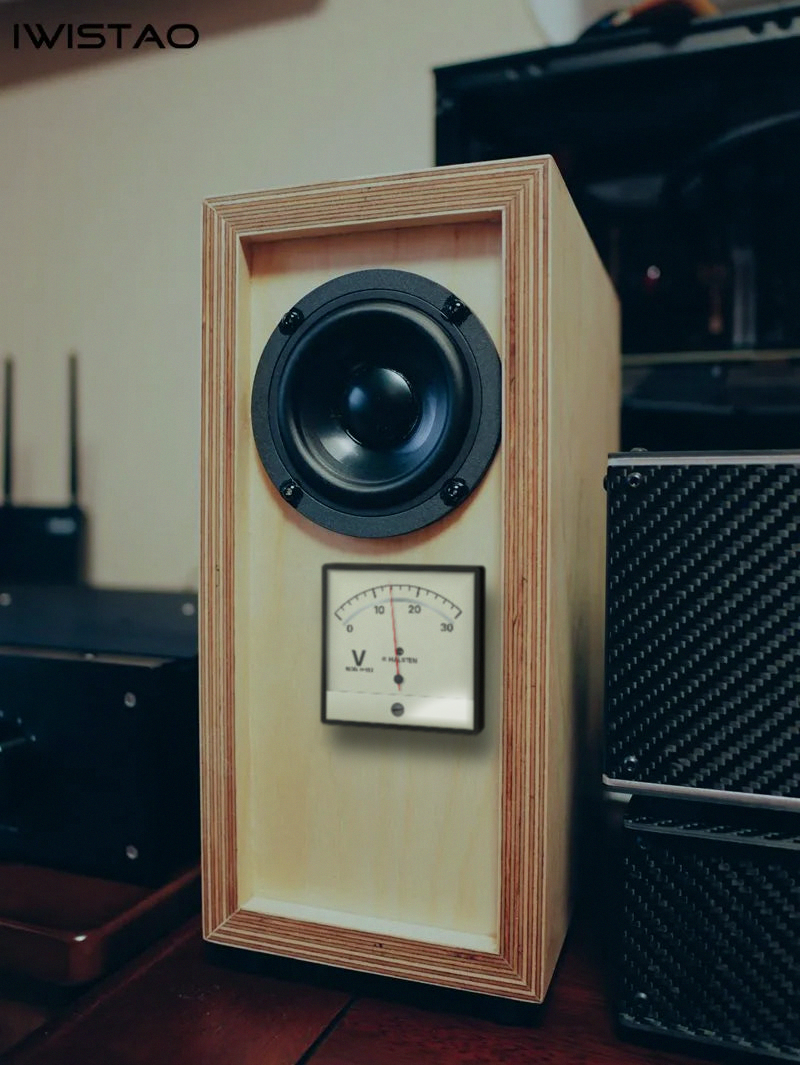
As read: 14 V
